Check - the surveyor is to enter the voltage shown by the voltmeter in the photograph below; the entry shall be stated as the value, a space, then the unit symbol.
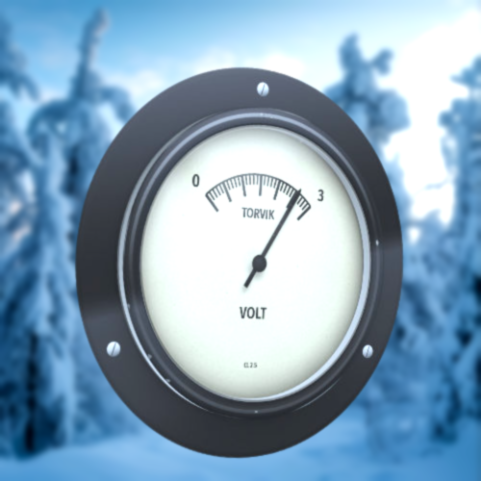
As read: 2.5 V
